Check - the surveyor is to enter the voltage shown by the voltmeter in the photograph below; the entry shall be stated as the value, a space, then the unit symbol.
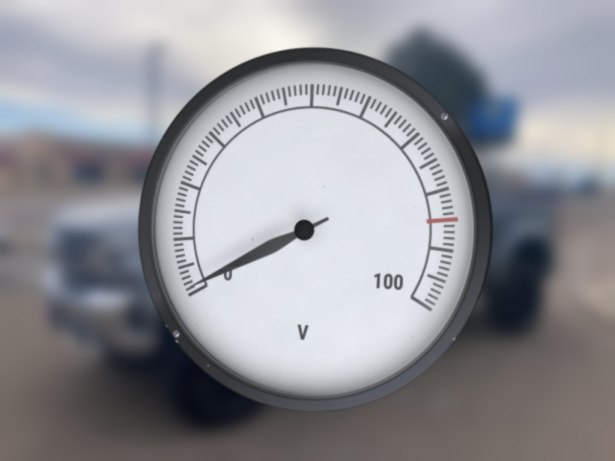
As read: 1 V
